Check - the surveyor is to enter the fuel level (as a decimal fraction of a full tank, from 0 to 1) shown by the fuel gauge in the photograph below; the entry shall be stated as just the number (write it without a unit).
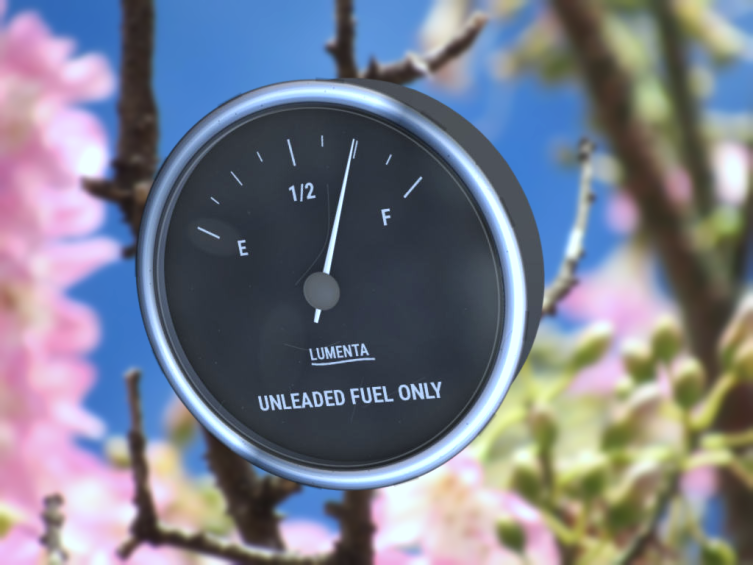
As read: 0.75
